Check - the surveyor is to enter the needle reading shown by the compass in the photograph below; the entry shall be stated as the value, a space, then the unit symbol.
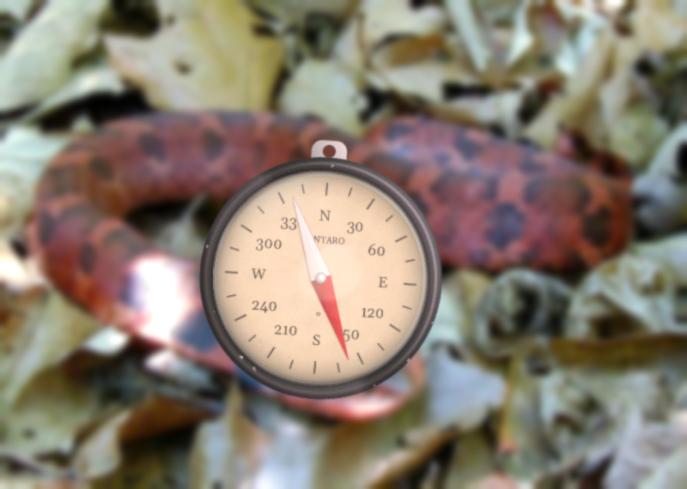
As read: 157.5 °
